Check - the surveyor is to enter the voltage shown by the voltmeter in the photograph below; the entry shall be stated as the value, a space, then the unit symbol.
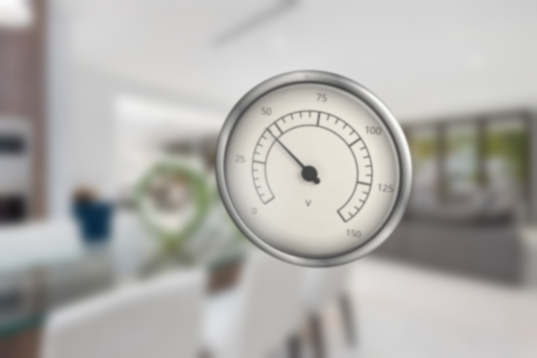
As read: 45 V
